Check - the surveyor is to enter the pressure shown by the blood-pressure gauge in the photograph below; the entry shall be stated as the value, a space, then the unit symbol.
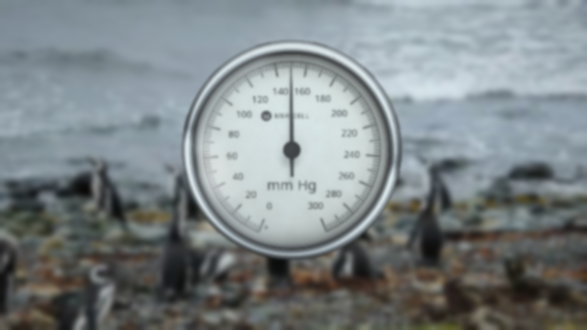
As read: 150 mmHg
